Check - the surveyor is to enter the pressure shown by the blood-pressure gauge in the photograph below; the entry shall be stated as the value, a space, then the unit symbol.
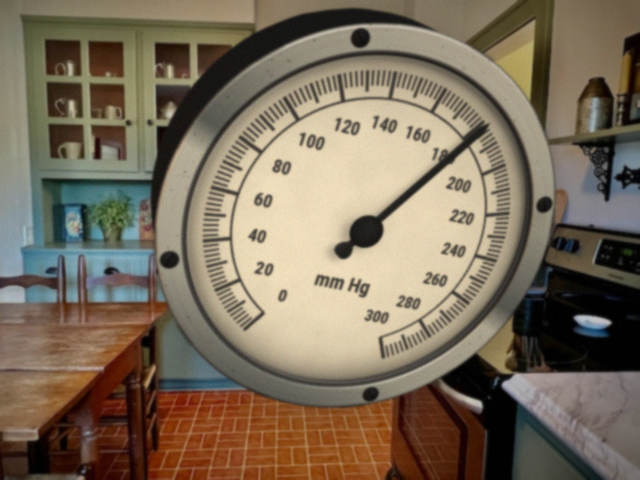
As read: 180 mmHg
